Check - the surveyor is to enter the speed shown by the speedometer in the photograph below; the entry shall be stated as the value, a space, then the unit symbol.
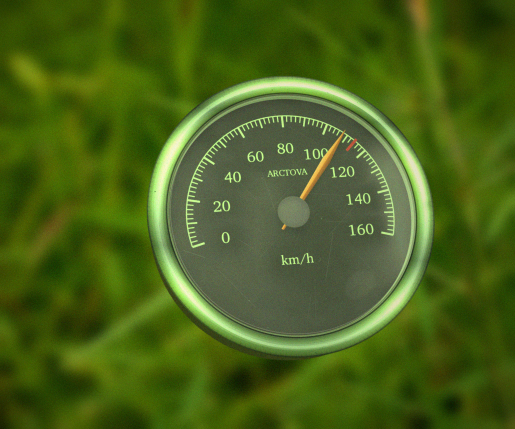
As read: 108 km/h
